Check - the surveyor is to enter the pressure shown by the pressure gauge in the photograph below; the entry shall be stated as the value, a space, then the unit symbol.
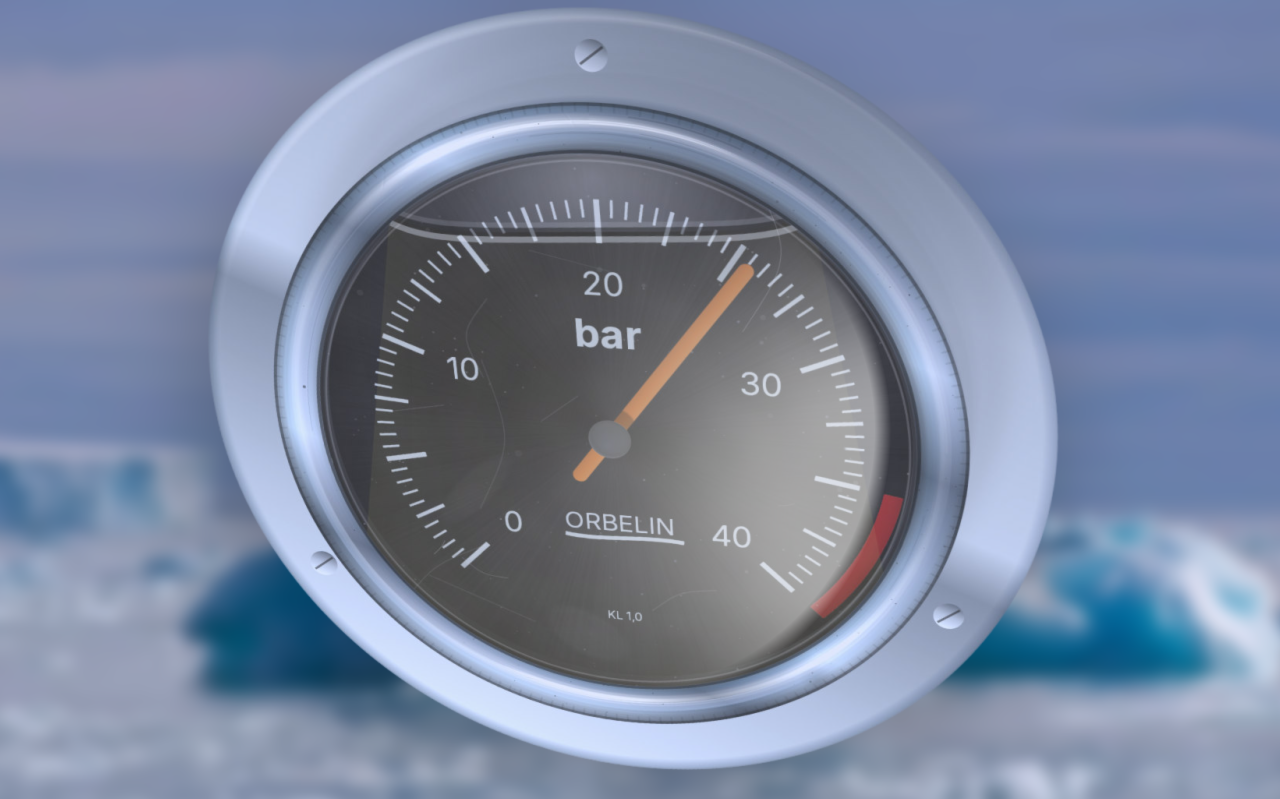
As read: 25.5 bar
